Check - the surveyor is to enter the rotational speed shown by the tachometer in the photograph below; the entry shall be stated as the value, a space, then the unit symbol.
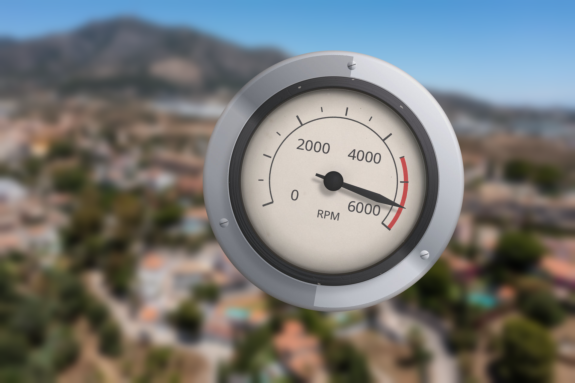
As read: 5500 rpm
